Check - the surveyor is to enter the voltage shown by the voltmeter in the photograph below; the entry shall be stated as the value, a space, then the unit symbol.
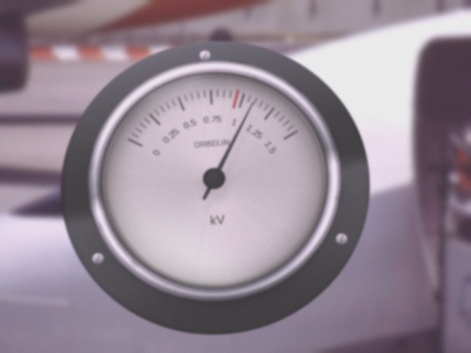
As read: 1.1 kV
